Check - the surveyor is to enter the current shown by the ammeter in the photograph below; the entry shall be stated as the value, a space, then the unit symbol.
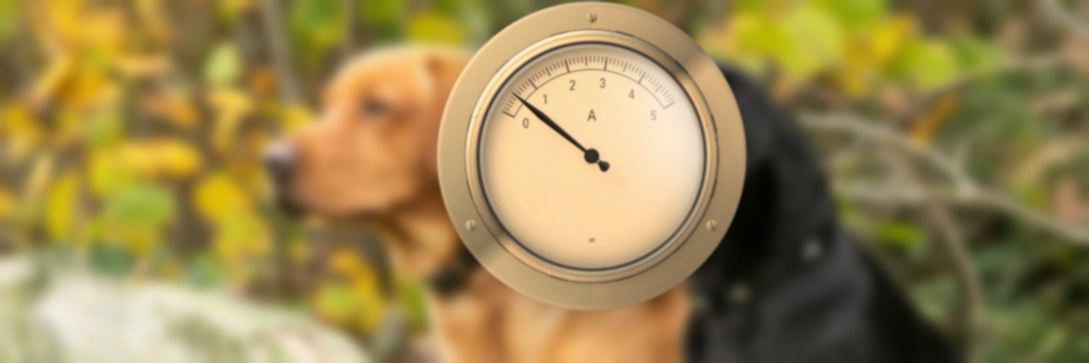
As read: 0.5 A
